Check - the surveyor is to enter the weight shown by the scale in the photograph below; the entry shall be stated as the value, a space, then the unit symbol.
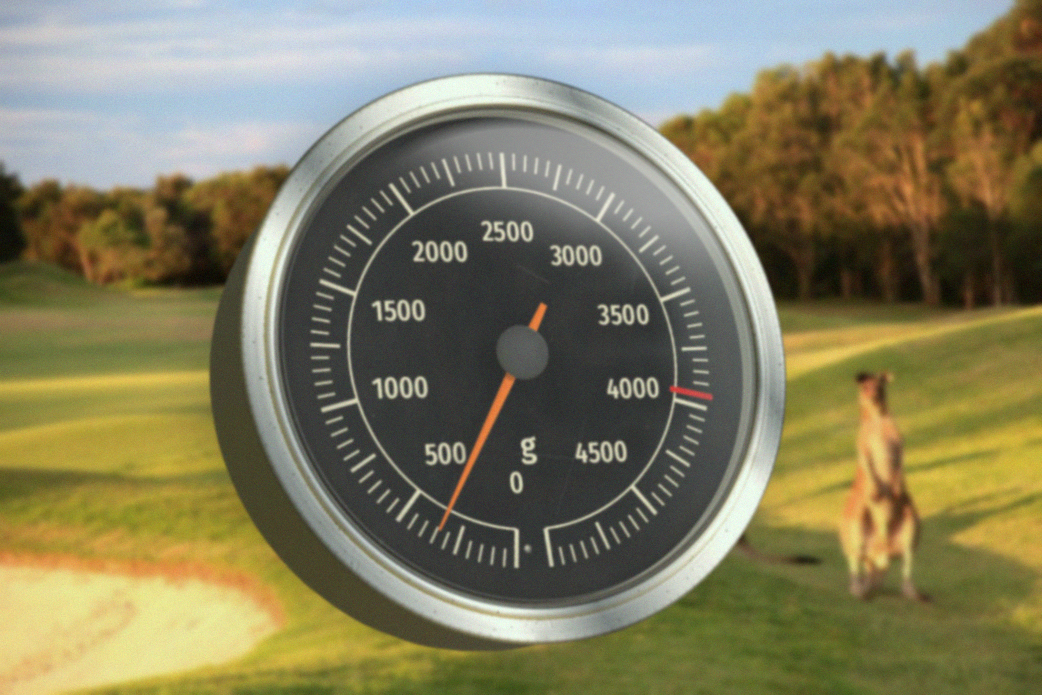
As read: 350 g
